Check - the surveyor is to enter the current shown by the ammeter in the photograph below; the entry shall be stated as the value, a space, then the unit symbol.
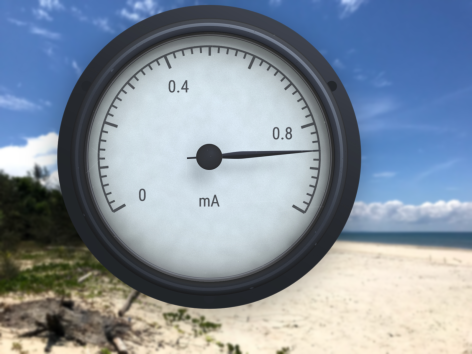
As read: 0.86 mA
